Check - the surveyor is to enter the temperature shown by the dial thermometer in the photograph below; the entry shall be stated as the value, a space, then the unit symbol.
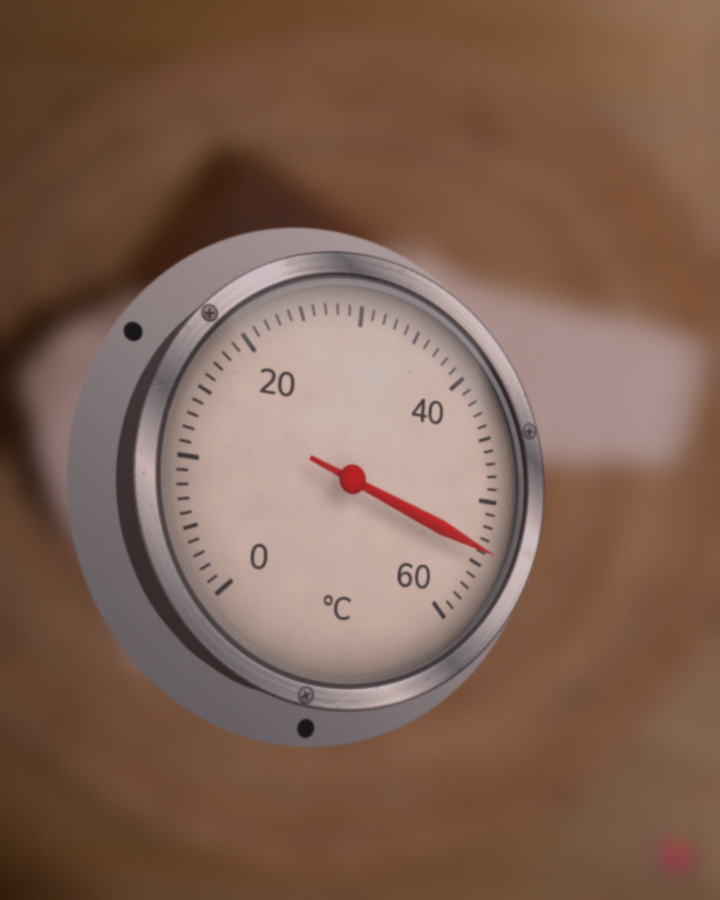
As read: 54 °C
